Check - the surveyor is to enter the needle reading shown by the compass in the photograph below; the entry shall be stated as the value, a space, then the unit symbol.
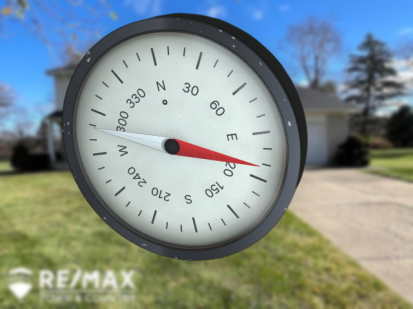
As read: 110 °
